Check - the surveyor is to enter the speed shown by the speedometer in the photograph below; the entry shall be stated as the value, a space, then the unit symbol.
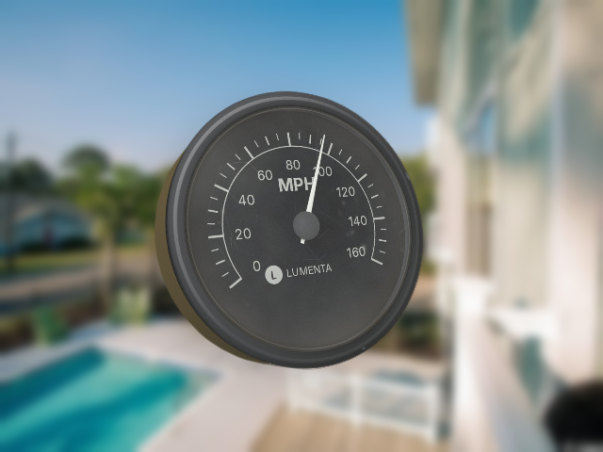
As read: 95 mph
